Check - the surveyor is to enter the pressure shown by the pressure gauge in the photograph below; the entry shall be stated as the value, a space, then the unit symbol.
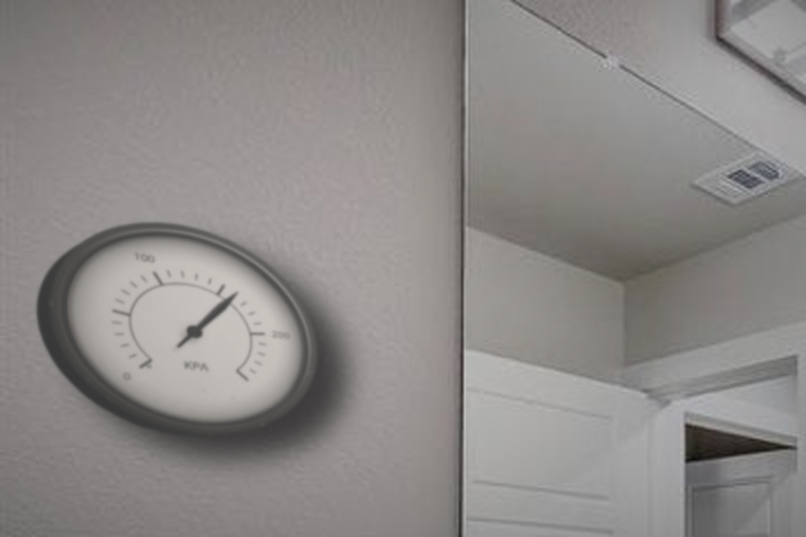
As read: 160 kPa
